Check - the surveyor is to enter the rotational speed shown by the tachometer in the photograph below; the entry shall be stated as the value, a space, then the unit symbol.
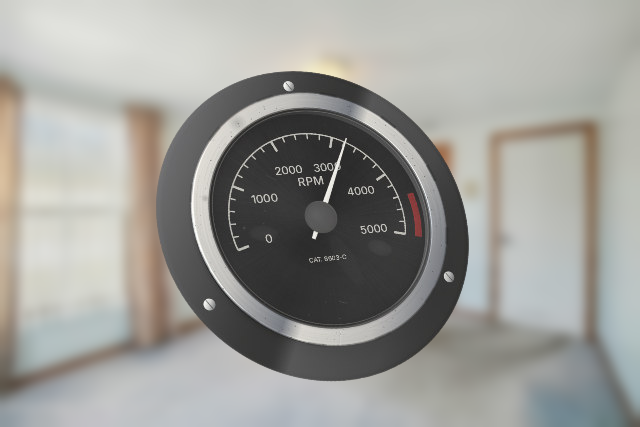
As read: 3200 rpm
